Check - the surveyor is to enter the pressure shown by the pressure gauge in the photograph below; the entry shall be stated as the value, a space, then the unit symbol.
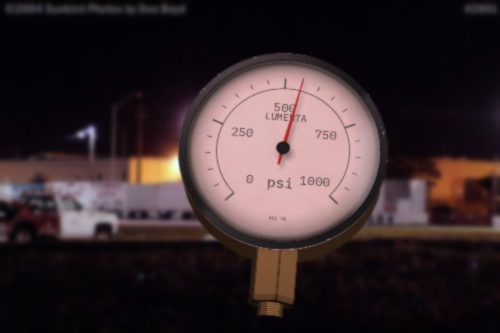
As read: 550 psi
